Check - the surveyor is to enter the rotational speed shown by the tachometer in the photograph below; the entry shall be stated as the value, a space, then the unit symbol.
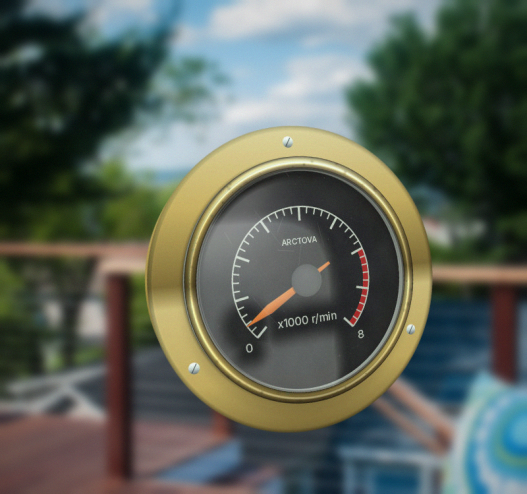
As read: 400 rpm
